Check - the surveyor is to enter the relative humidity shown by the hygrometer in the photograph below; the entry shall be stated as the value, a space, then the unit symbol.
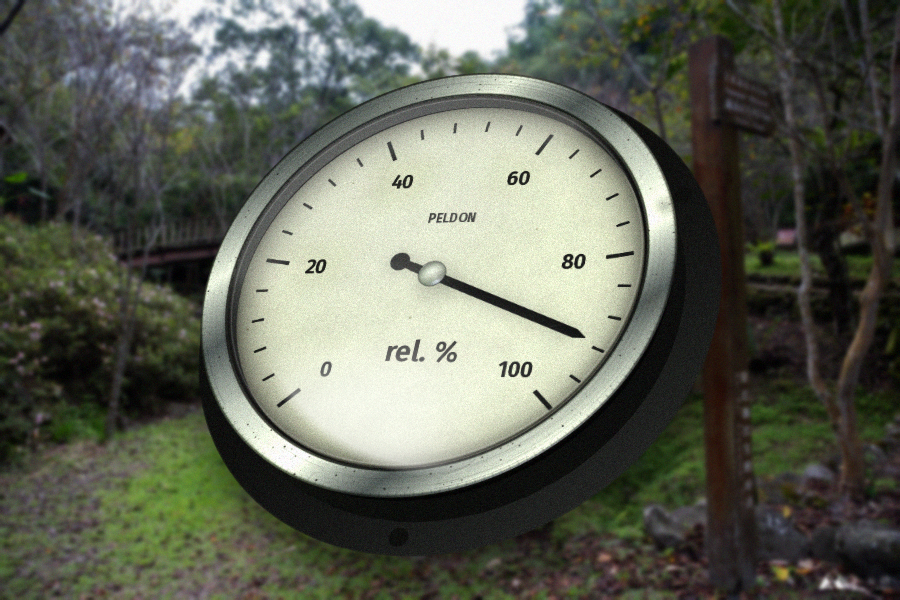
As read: 92 %
